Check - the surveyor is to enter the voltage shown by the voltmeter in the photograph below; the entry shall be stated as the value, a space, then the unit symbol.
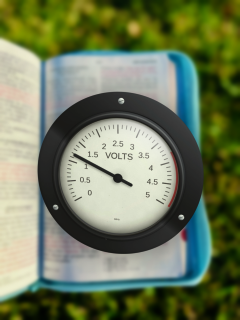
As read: 1.2 V
